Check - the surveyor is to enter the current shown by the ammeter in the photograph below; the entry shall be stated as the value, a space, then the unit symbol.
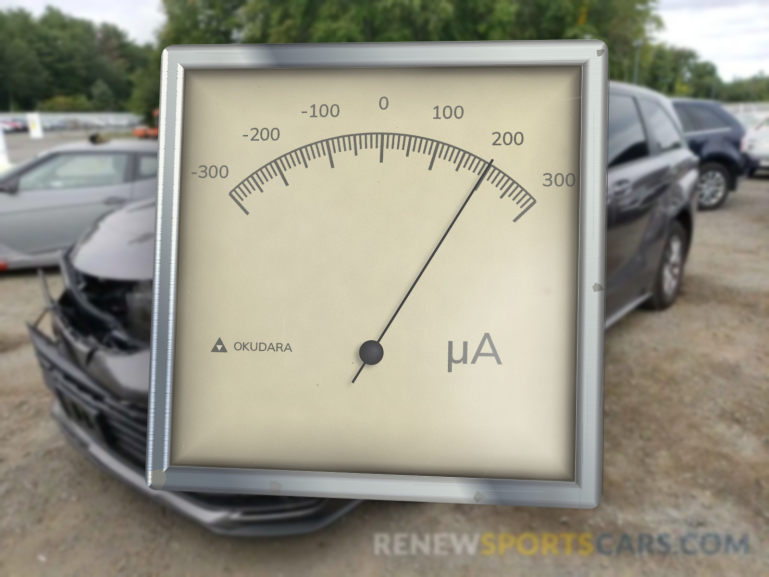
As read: 200 µA
